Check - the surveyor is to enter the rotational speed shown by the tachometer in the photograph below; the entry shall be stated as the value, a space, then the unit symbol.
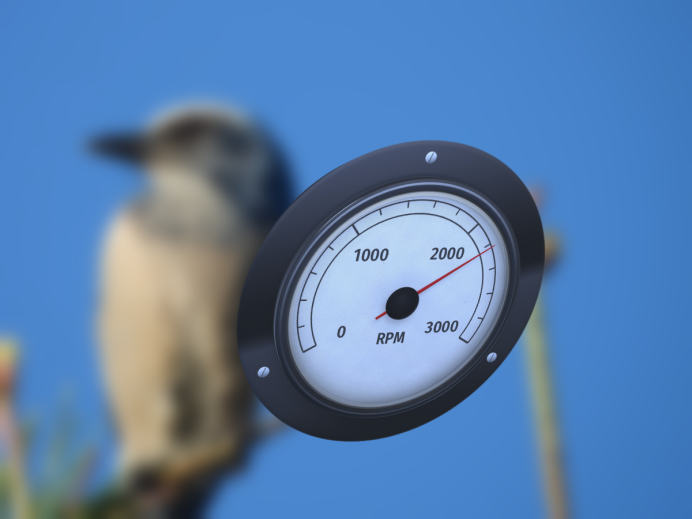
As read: 2200 rpm
